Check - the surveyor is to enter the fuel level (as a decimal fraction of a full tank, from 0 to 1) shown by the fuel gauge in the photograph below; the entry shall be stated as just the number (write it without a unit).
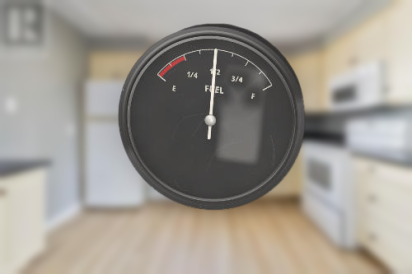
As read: 0.5
